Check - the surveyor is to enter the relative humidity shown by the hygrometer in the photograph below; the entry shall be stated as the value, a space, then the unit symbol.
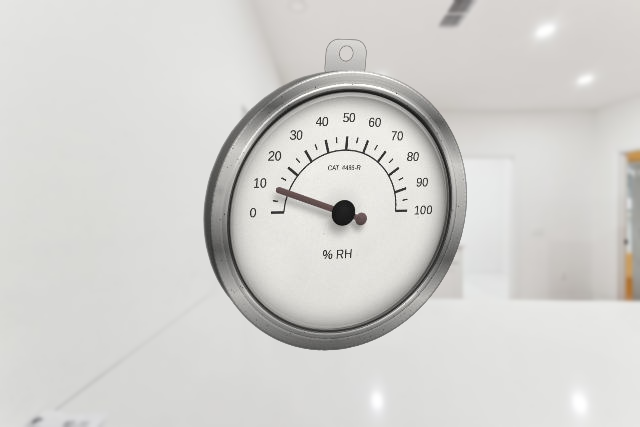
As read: 10 %
